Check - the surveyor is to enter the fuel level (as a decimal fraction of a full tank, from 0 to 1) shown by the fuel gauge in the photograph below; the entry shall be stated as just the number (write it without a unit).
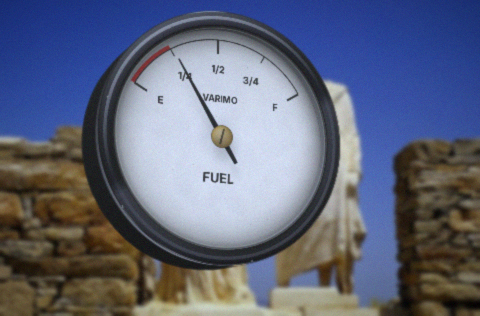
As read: 0.25
